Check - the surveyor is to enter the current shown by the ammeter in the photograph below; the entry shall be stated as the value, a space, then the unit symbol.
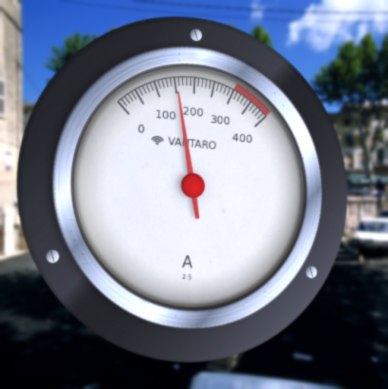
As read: 150 A
